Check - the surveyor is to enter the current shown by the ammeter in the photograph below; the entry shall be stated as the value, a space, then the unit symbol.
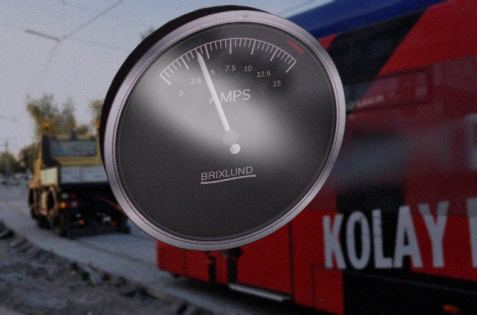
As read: 4 A
